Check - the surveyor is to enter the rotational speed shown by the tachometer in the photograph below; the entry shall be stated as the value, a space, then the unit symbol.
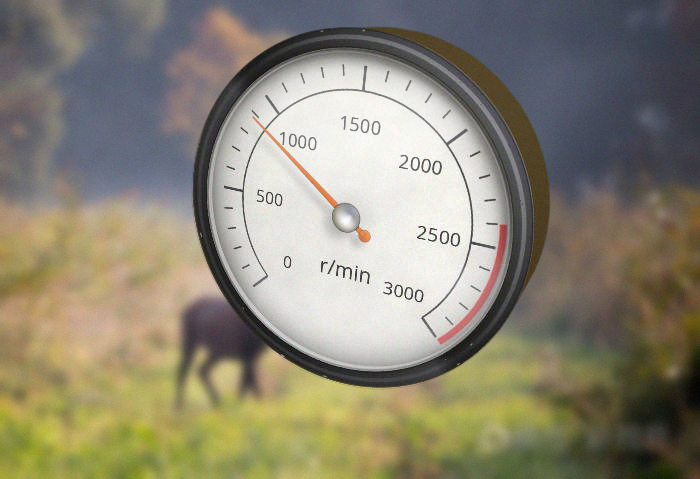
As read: 900 rpm
